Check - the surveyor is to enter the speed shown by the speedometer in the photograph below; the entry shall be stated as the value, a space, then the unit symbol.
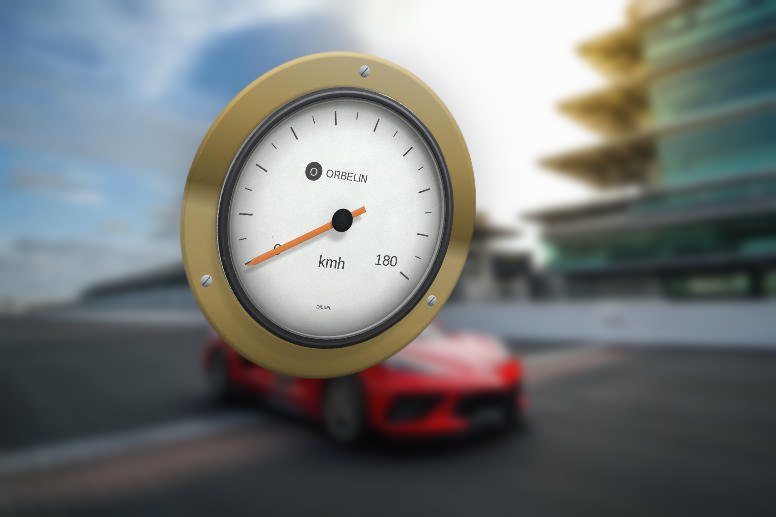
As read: 0 km/h
